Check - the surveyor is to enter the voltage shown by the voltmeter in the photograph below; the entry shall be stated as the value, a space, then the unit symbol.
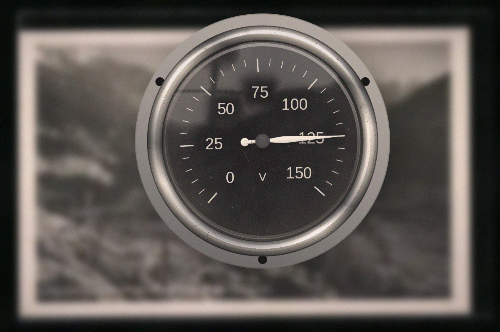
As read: 125 V
